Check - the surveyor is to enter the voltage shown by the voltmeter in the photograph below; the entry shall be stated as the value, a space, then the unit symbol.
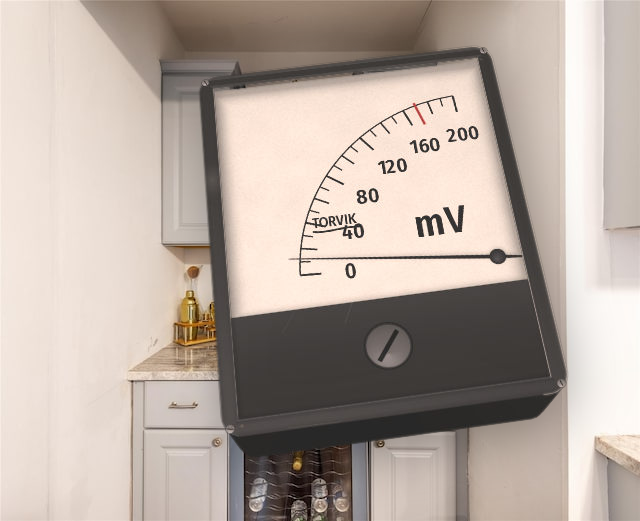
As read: 10 mV
